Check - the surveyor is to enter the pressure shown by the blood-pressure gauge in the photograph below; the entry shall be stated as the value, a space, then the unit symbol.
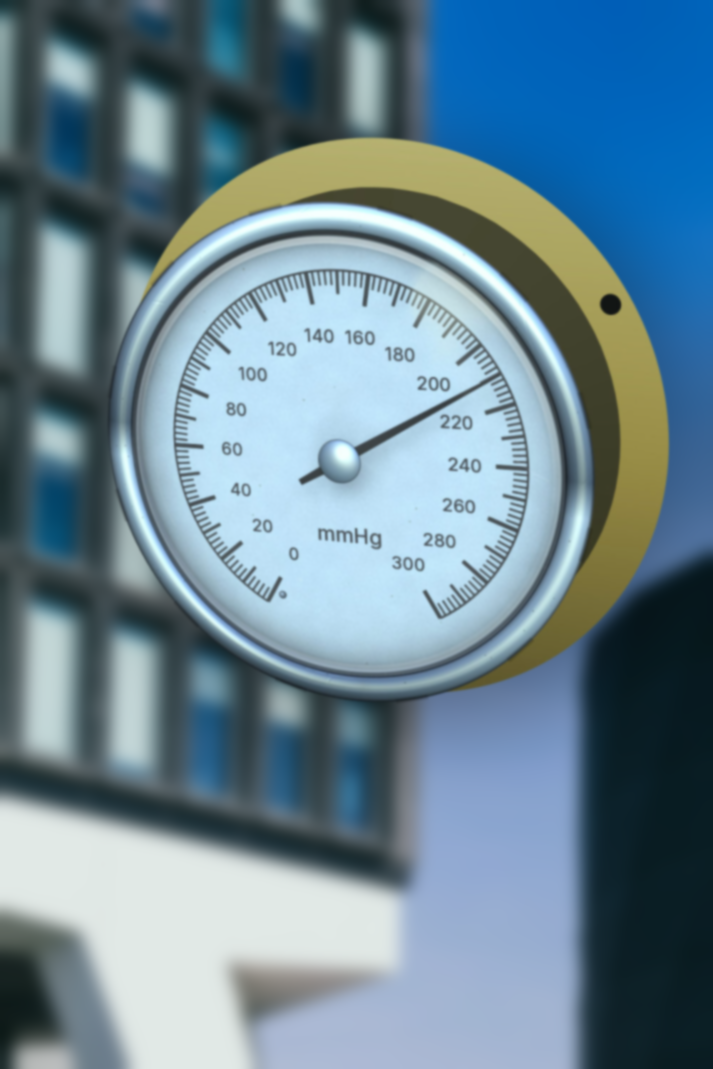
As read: 210 mmHg
